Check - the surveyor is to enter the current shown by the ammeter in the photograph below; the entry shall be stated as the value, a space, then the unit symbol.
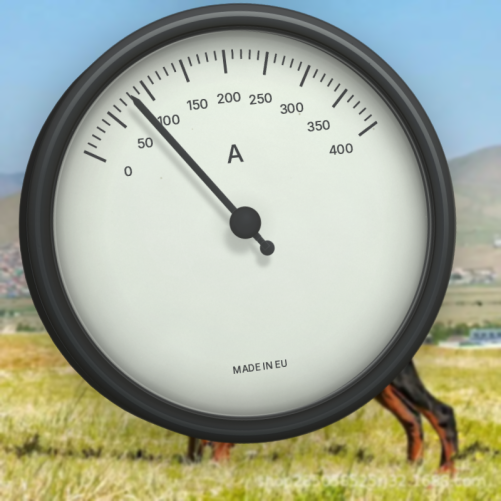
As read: 80 A
